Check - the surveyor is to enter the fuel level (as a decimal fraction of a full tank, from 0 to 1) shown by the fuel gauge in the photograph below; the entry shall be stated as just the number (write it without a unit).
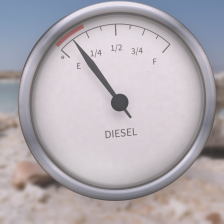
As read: 0.125
